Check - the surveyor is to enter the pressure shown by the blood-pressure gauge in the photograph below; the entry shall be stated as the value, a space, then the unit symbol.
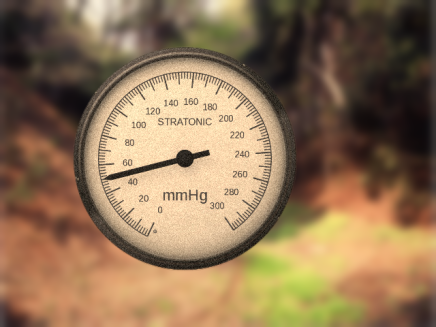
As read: 50 mmHg
